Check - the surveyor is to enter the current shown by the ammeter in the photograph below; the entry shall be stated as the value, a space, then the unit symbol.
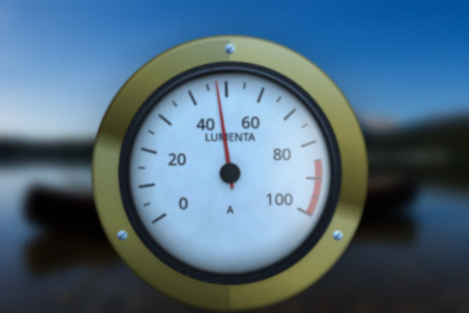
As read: 47.5 A
